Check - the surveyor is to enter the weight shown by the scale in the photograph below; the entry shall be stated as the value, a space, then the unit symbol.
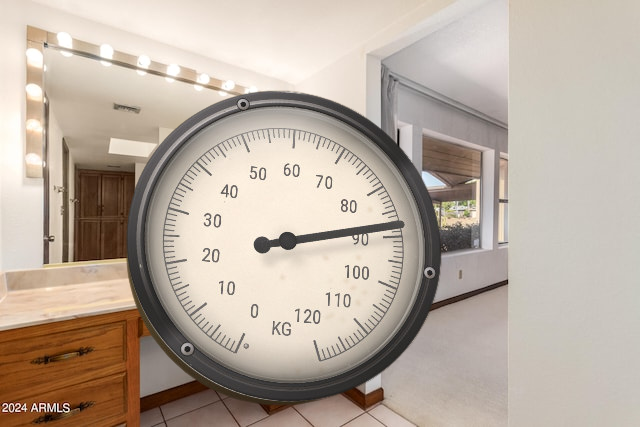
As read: 88 kg
